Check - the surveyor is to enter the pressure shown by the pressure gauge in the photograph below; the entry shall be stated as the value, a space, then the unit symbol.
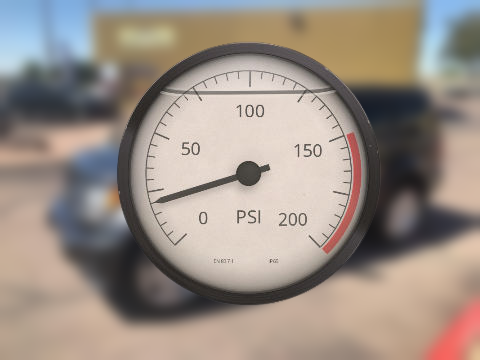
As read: 20 psi
